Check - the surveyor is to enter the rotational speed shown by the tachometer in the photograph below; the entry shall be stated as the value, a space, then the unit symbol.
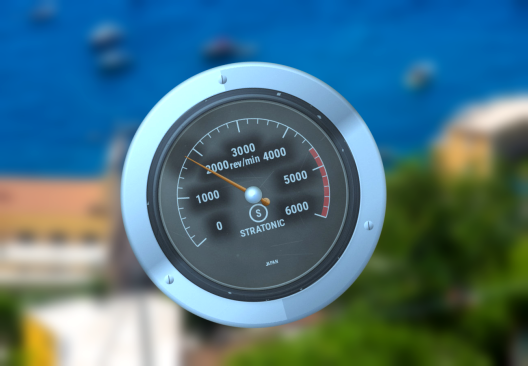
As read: 1800 rpm
